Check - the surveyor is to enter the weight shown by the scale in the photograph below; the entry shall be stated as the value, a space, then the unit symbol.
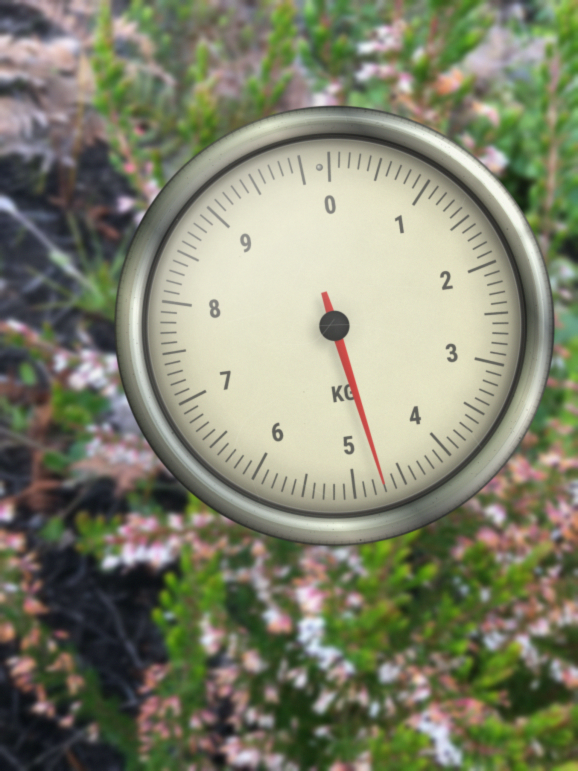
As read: 4.7 kg
